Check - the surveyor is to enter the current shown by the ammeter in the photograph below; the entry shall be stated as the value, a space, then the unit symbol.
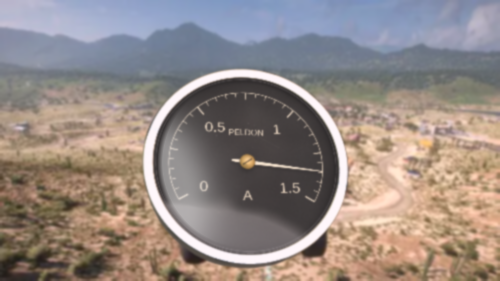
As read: 1.35 A
